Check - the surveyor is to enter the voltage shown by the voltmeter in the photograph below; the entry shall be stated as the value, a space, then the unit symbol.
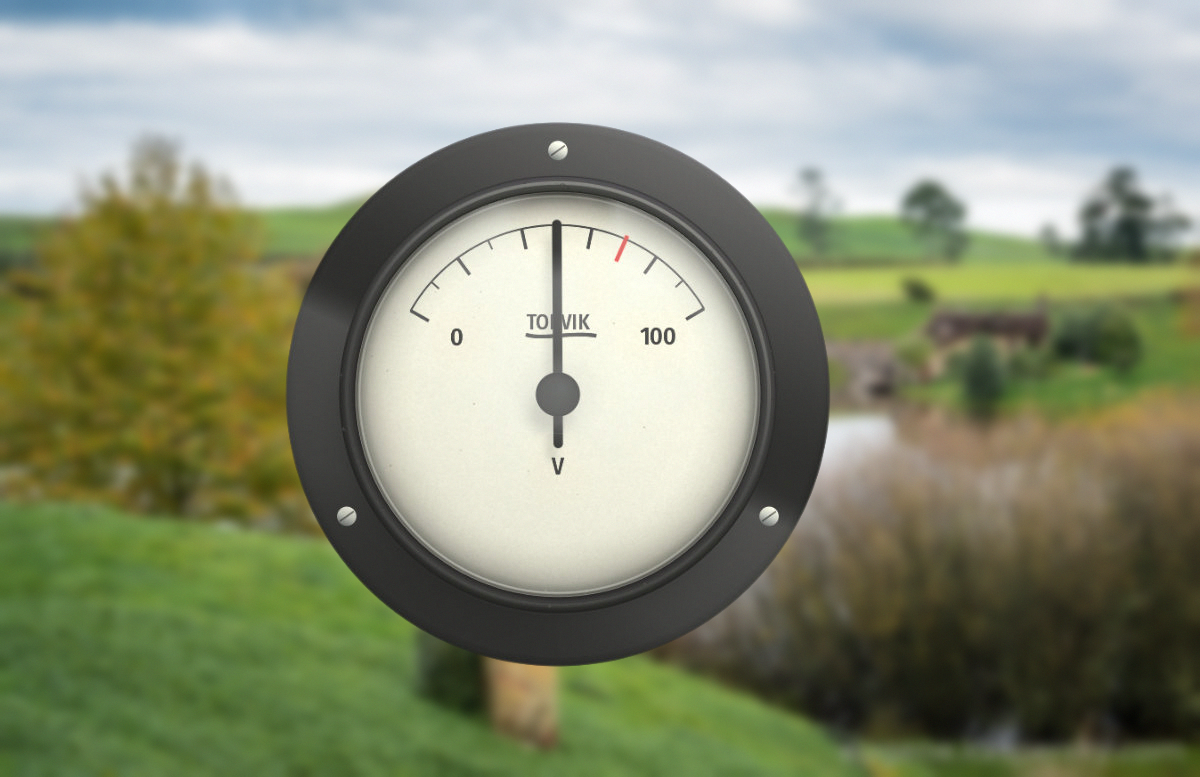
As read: 50 V
